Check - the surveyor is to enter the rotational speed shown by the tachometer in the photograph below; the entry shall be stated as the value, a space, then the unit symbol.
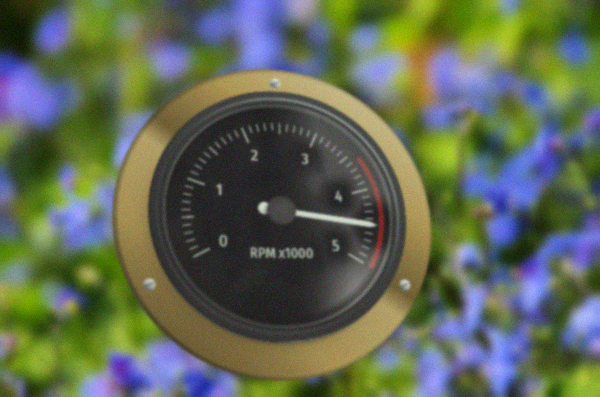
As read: 4500 rpm
